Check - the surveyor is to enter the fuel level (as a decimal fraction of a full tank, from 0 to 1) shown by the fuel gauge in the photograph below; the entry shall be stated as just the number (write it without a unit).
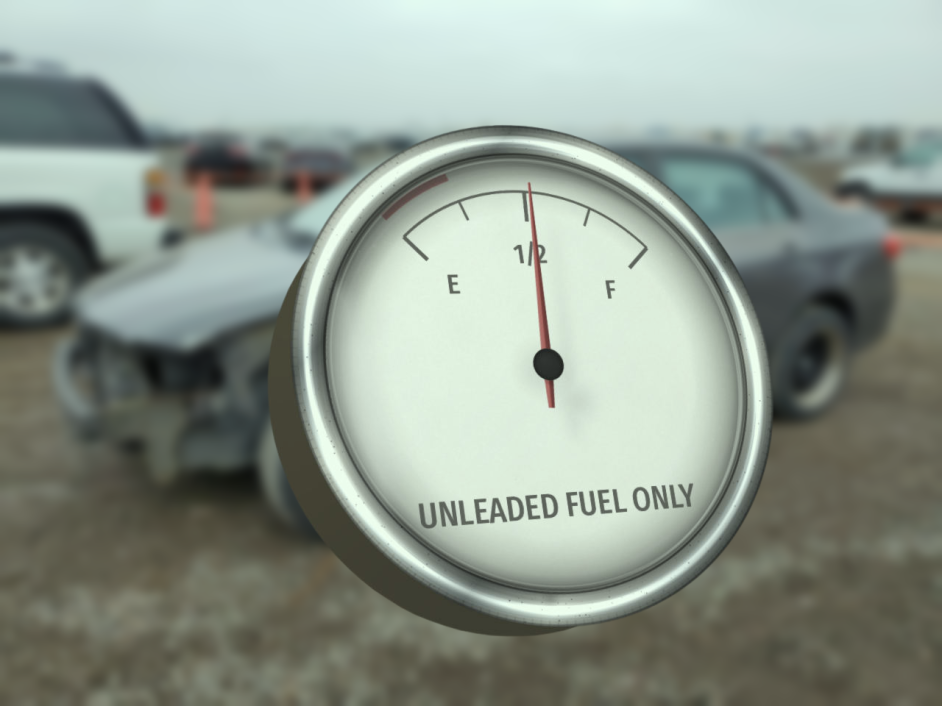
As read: 0.5
